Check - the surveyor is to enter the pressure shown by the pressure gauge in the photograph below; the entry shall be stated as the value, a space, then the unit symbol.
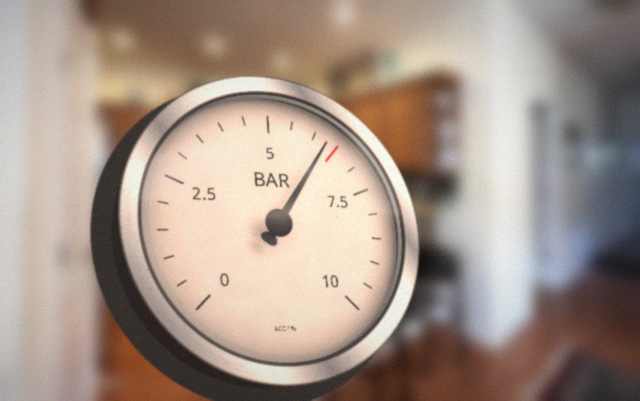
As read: 6.25 bar
